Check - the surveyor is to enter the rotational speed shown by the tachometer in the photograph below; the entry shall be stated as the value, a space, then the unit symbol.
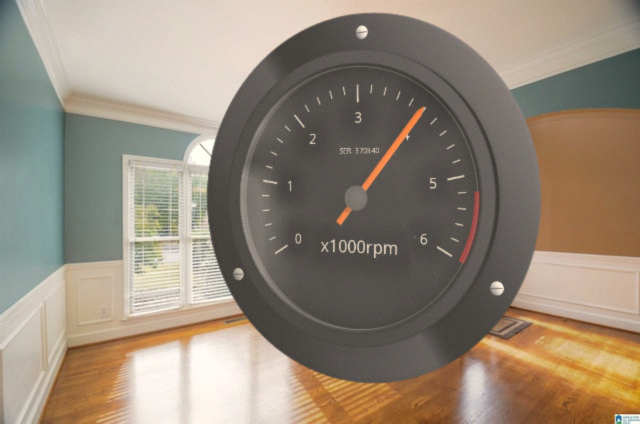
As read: 4000 rpm
